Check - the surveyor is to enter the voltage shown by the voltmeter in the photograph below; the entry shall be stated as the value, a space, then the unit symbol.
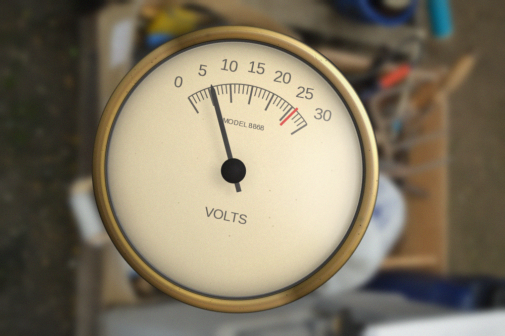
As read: 6 V
